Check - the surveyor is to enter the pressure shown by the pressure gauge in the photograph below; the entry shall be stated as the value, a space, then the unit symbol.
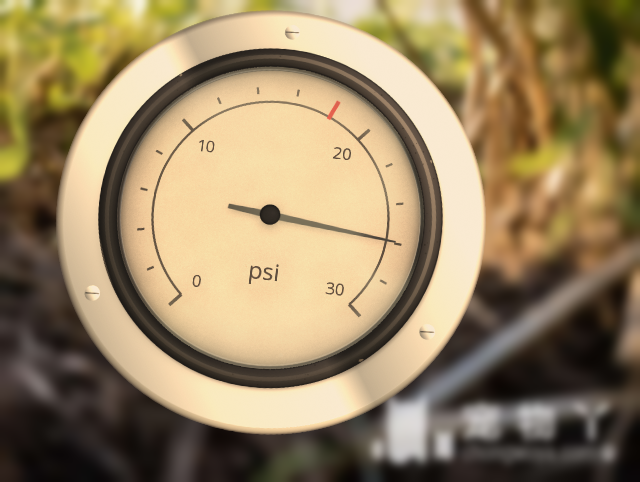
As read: 26 psi
